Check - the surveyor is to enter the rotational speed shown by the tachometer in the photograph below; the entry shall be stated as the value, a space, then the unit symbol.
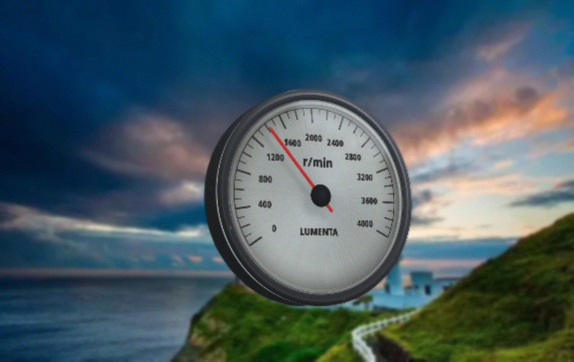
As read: 1400 rpm
